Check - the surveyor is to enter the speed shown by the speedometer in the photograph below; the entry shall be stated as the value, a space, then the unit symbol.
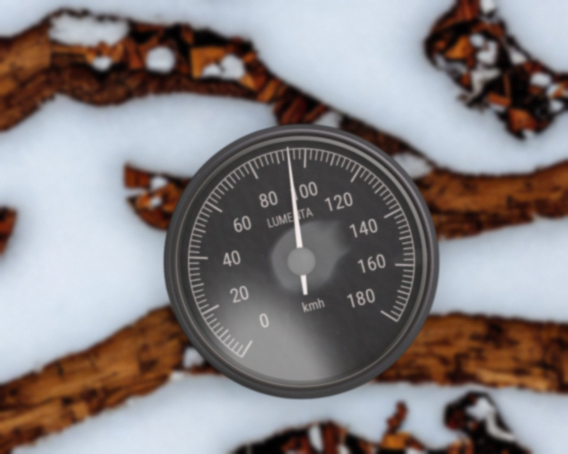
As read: 94 km/h
